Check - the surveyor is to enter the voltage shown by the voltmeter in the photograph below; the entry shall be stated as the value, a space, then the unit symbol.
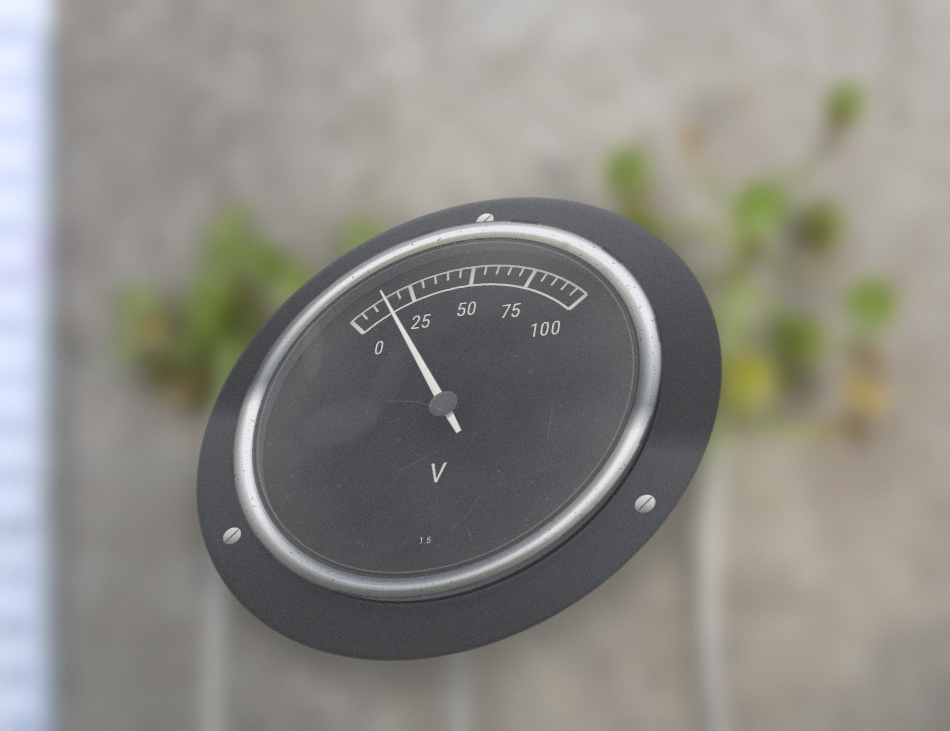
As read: 15 V
